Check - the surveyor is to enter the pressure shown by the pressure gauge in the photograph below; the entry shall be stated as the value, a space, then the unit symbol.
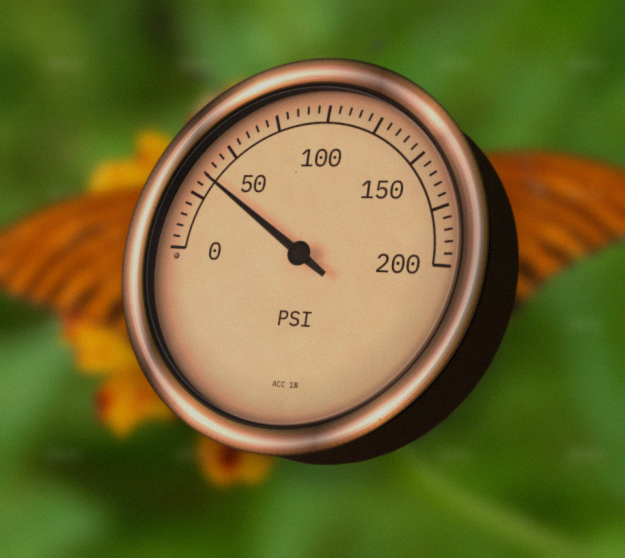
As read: 35 psi
